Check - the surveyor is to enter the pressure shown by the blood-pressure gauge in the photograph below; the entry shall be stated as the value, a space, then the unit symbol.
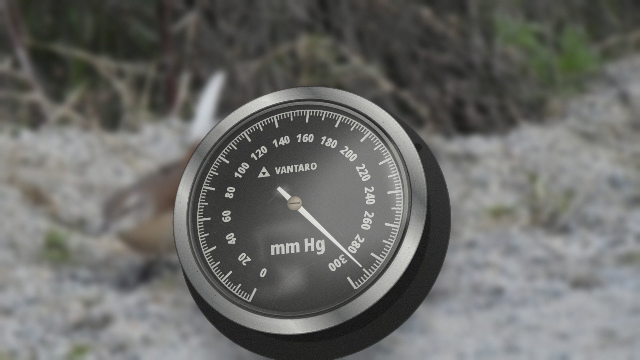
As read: 290 mmHg
